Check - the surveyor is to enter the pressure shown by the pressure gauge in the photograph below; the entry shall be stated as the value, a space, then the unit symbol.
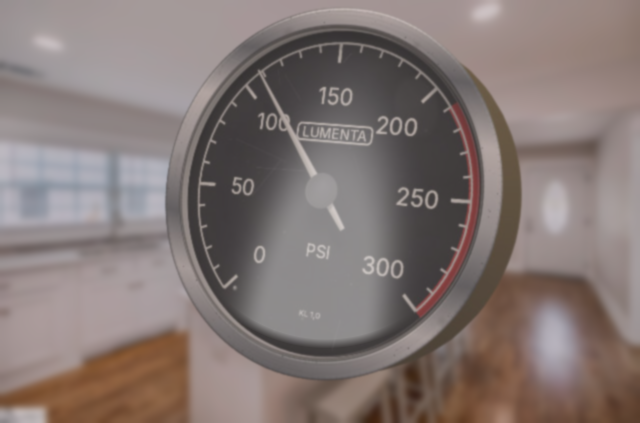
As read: 110 psi
